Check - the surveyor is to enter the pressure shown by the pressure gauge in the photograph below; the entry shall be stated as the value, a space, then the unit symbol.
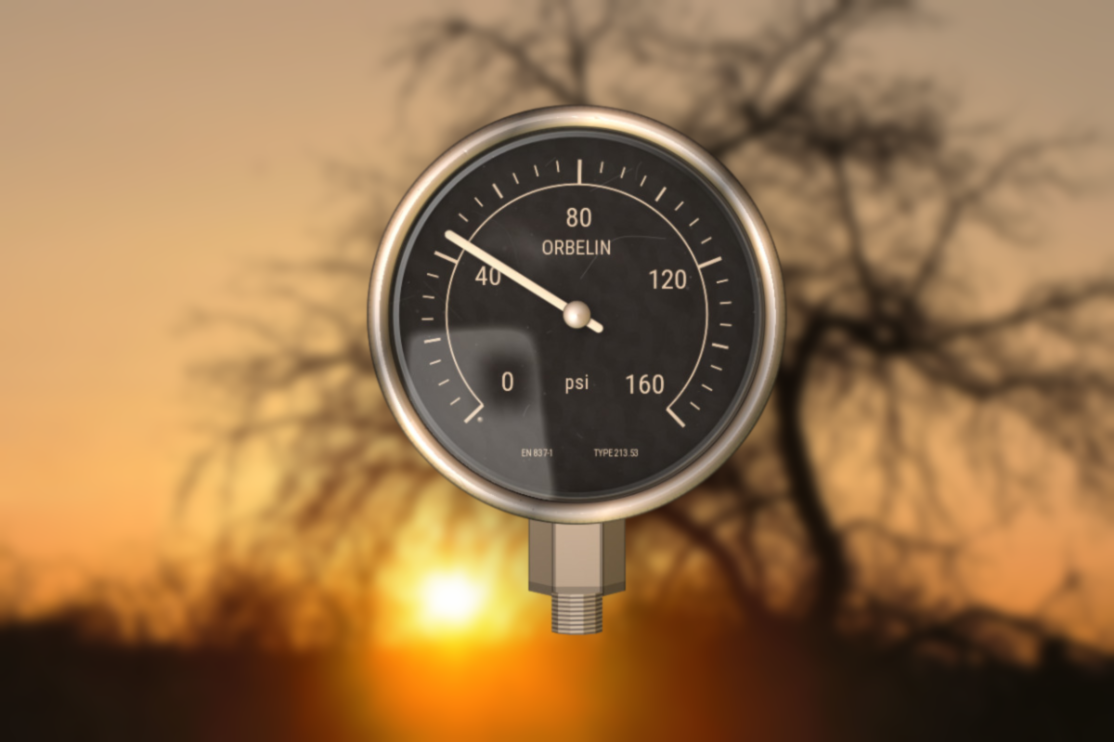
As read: 45 psi
